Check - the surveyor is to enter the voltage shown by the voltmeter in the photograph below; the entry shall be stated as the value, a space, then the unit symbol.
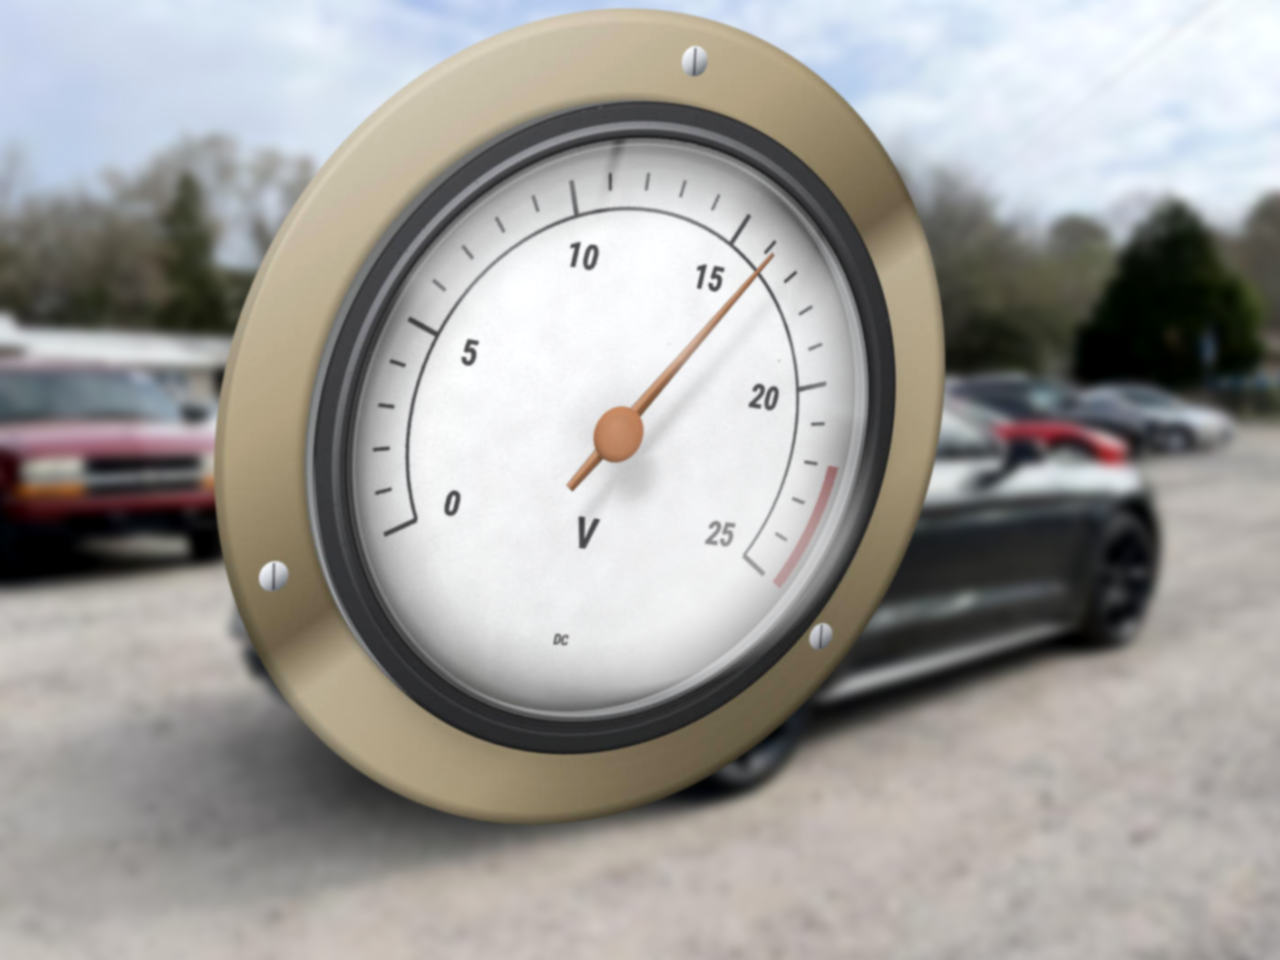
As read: 16 V
